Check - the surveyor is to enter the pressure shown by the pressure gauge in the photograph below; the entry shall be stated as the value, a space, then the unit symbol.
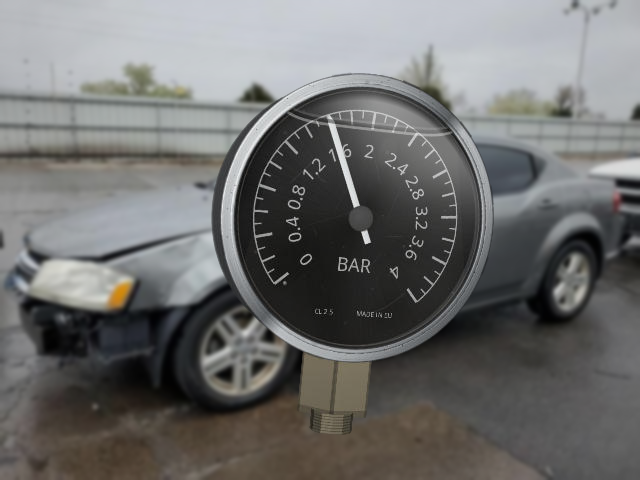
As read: 1.6 bar
